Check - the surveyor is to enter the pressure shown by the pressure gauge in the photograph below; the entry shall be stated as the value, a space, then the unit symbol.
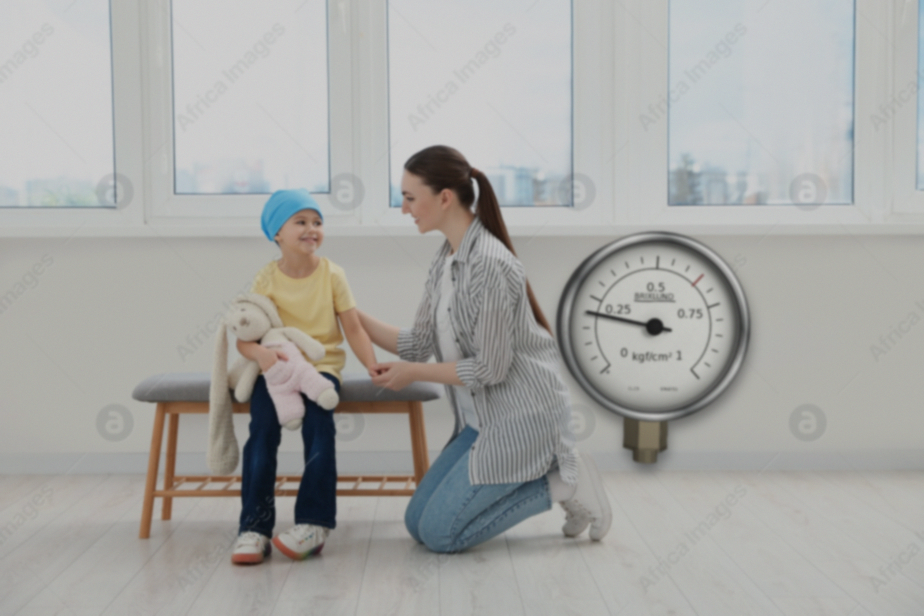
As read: 0.2 kg/cm²
